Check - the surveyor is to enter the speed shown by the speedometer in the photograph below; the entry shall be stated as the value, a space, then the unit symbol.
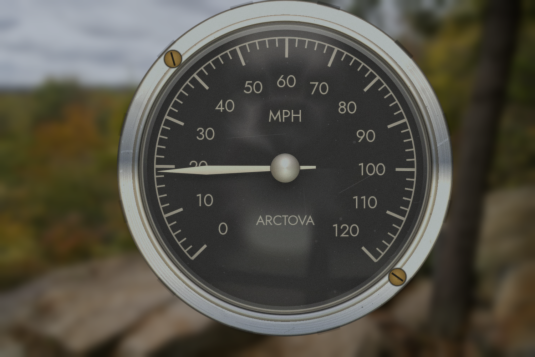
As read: 19 mph
